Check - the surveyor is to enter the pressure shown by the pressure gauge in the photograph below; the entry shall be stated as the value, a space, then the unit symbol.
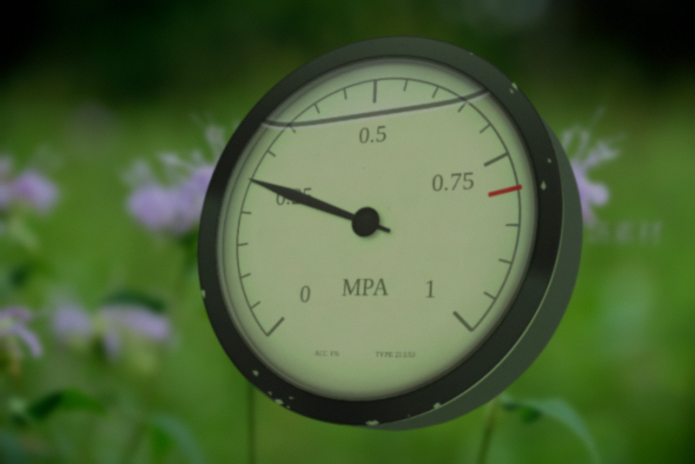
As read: 0.25 MPa
